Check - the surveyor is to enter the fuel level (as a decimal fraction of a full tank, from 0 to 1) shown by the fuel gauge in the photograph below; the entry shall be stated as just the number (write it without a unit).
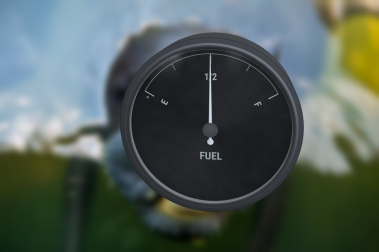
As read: 0.5
